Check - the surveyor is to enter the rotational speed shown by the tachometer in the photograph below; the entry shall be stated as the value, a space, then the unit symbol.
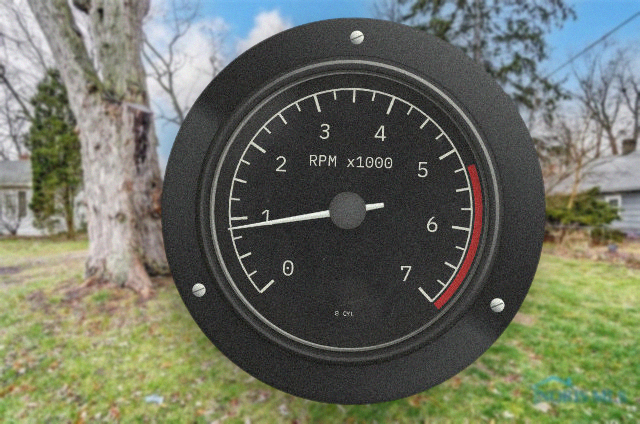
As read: 875 rpm
